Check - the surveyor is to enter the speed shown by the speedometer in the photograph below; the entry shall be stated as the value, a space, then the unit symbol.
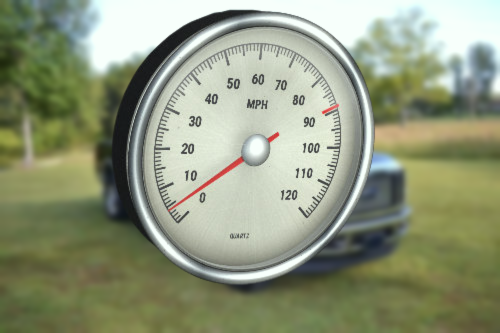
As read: 5 mph
